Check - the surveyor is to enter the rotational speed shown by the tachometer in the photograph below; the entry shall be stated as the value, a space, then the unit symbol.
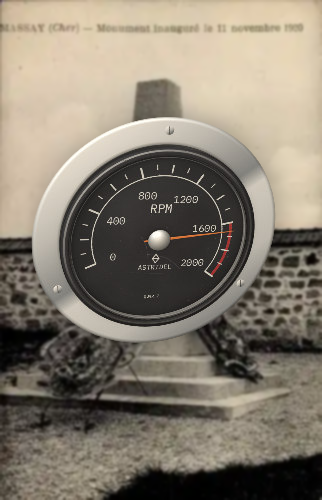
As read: 1650 rpm
